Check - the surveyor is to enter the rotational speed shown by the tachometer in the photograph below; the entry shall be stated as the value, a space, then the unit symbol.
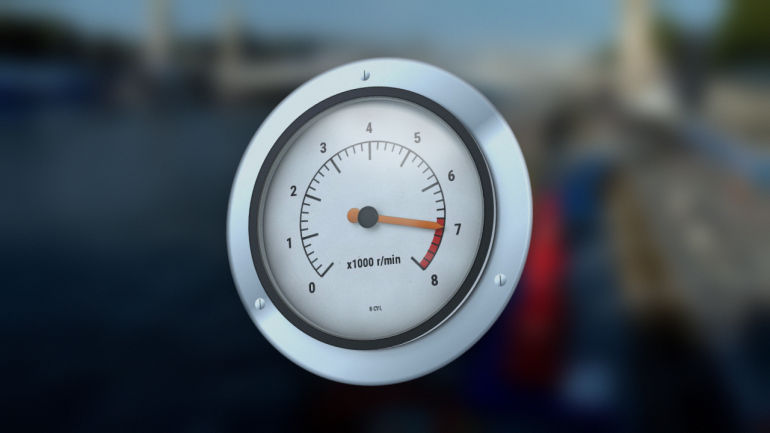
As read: 7000 rpm
